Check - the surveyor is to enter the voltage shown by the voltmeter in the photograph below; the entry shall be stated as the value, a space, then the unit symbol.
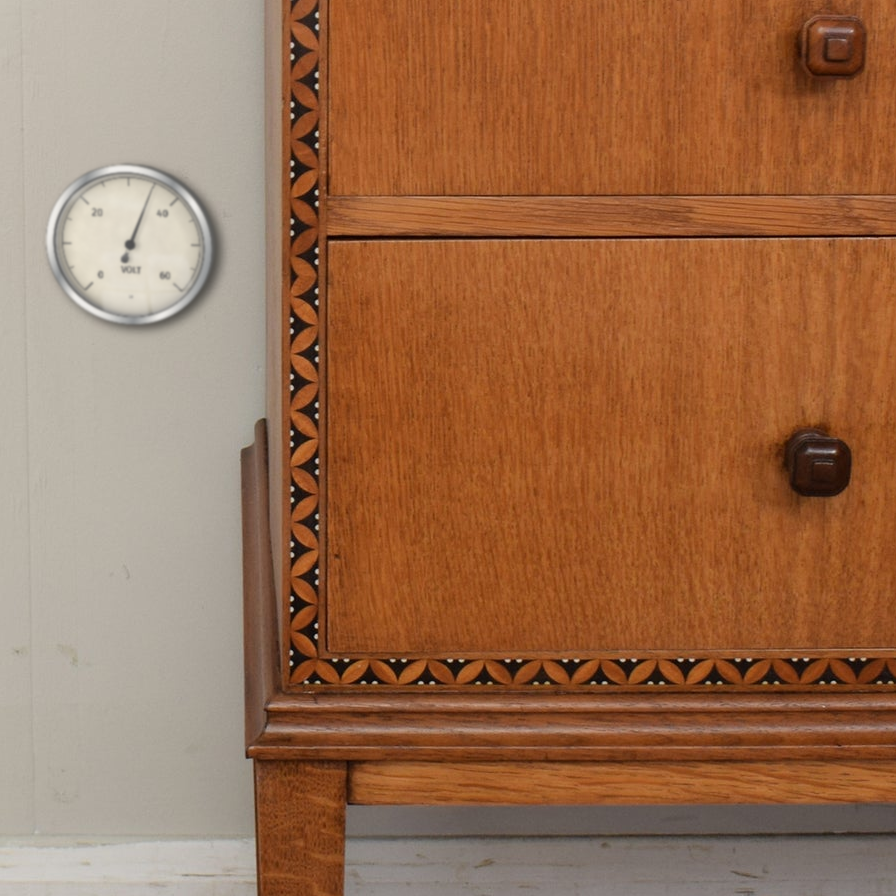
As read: 35 V
